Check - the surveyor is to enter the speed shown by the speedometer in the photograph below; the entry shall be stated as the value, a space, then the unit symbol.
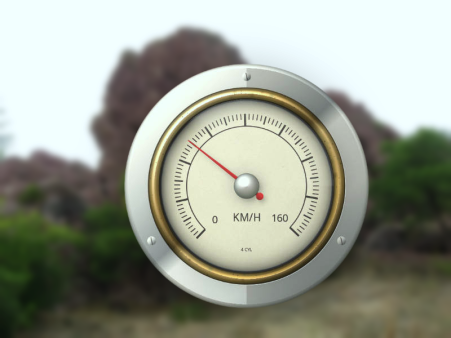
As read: 50 km/h
